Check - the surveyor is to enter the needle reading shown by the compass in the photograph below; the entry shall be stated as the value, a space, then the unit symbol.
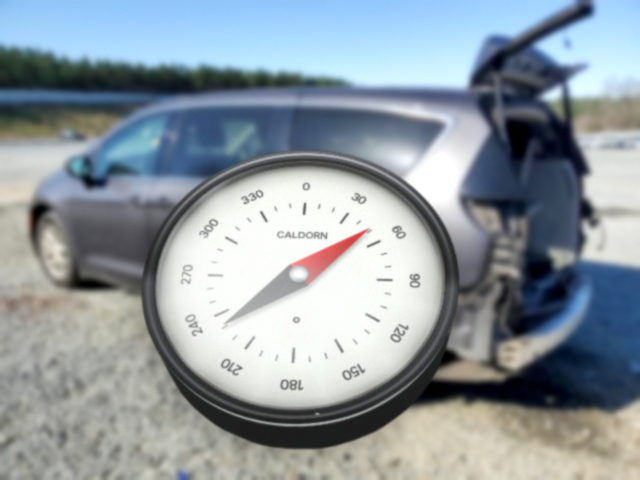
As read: 50 °
